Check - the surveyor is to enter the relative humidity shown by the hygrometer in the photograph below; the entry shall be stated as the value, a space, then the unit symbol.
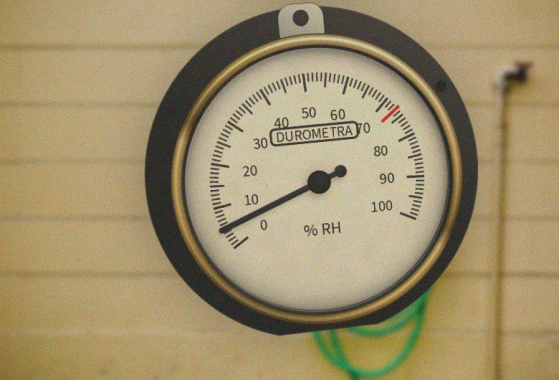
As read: 5 %
